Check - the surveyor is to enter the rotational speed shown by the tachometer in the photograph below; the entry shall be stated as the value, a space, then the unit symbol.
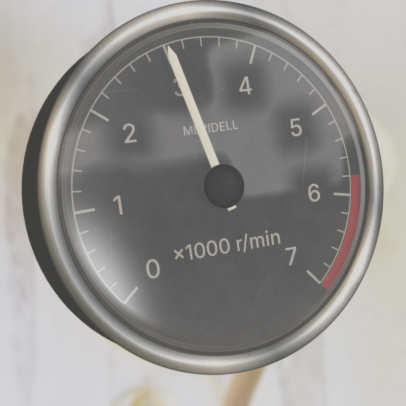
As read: 3000 rpm
